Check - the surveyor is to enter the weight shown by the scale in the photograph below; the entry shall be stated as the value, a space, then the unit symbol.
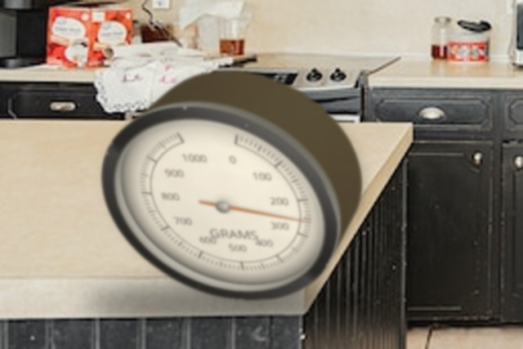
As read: 250 g
